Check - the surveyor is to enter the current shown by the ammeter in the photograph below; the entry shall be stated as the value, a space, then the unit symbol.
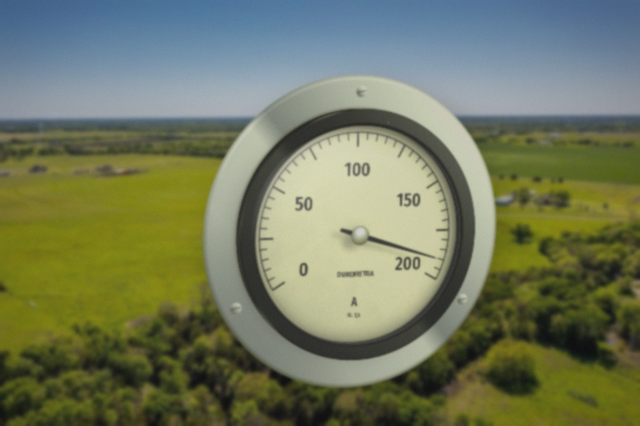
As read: 190 A
